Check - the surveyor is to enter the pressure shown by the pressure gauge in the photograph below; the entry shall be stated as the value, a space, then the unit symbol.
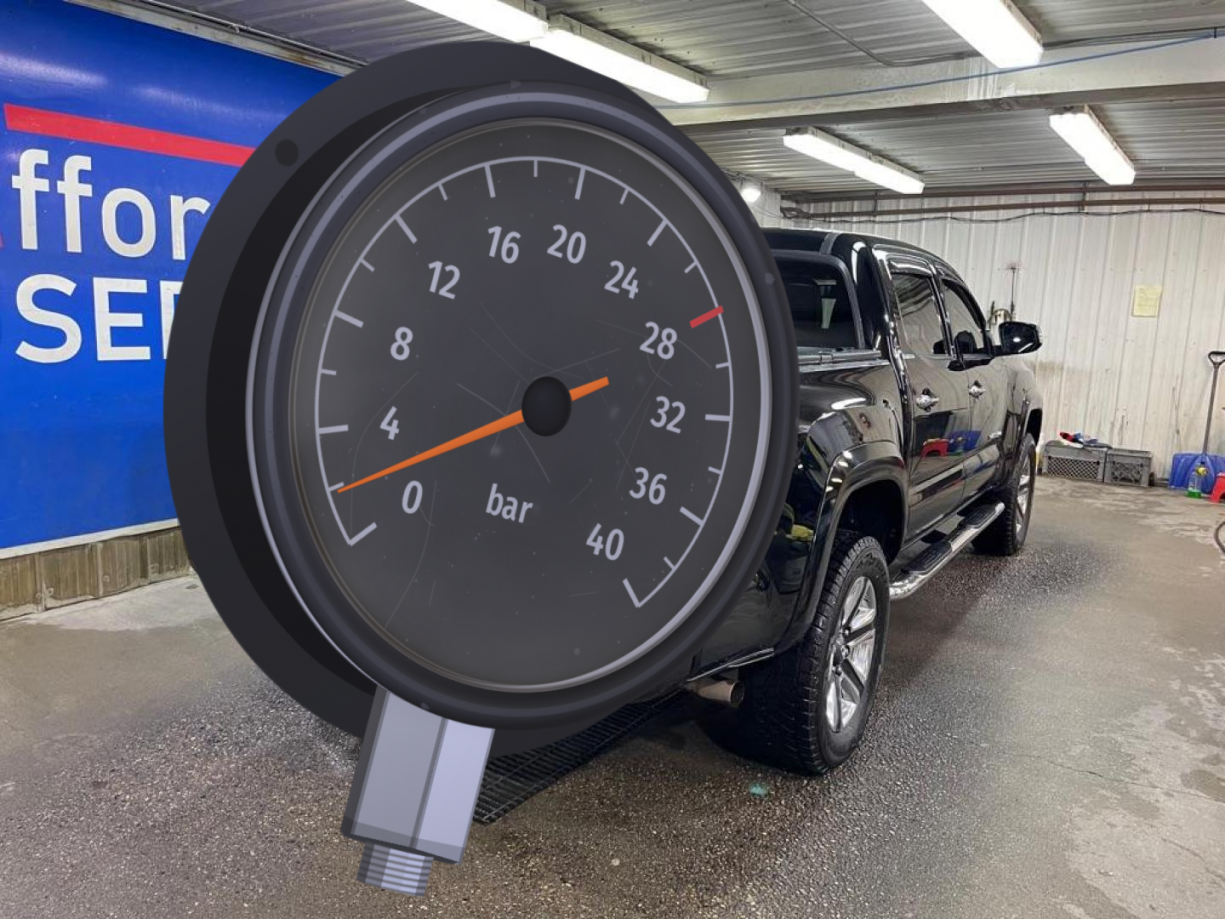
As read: 2 bar
